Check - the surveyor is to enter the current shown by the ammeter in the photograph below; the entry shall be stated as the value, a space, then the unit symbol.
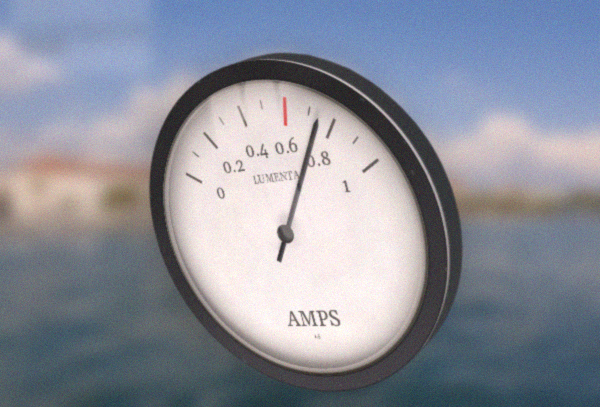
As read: 0.75 A
